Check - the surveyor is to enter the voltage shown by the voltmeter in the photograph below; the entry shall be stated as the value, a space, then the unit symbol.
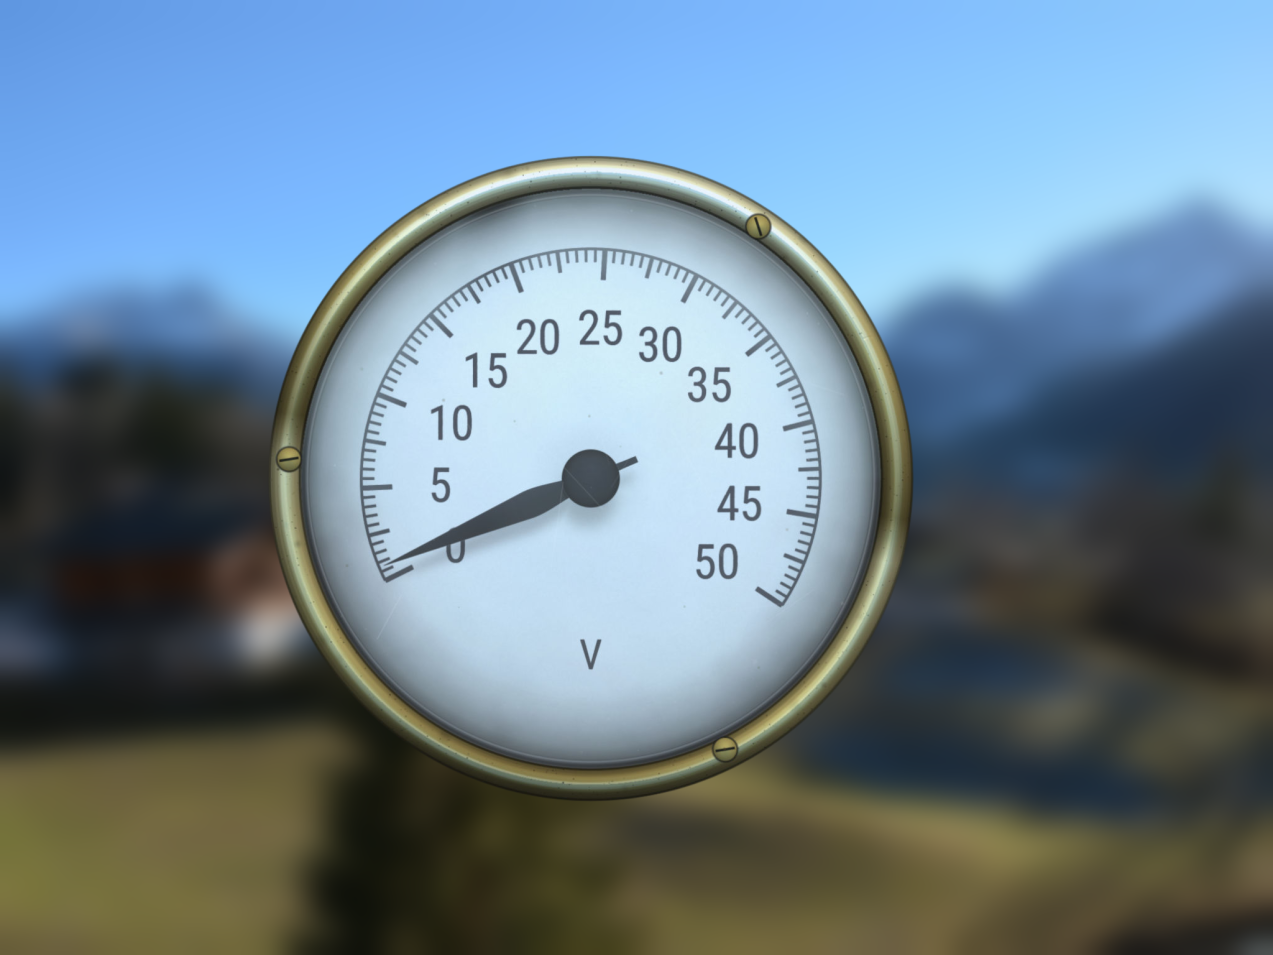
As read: 0.75 V
